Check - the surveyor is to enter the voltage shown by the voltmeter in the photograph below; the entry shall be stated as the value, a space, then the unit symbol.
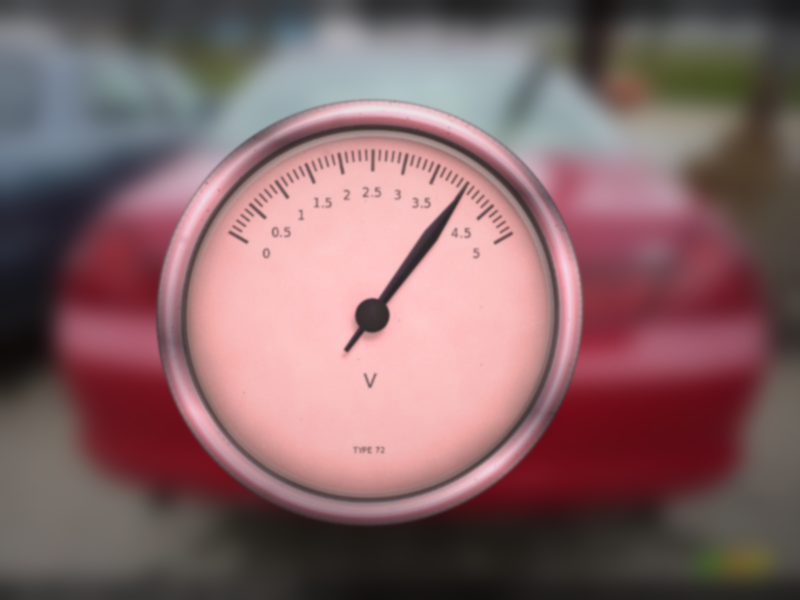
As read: 4 V
